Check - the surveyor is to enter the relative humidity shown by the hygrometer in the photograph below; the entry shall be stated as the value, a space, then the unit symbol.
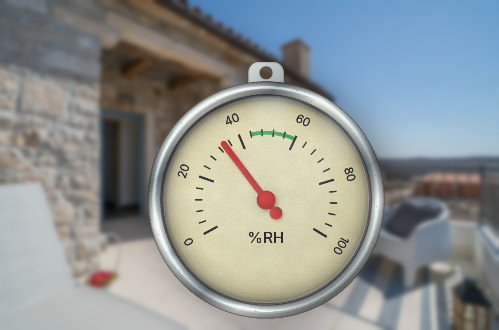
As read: 34 %
